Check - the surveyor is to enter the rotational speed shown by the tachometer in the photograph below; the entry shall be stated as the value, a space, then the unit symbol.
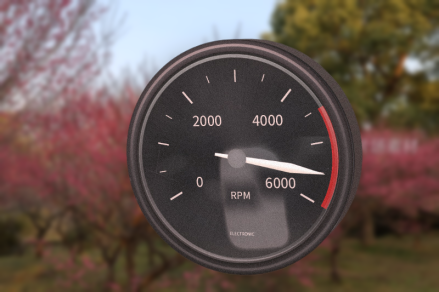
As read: 5500 rpm
